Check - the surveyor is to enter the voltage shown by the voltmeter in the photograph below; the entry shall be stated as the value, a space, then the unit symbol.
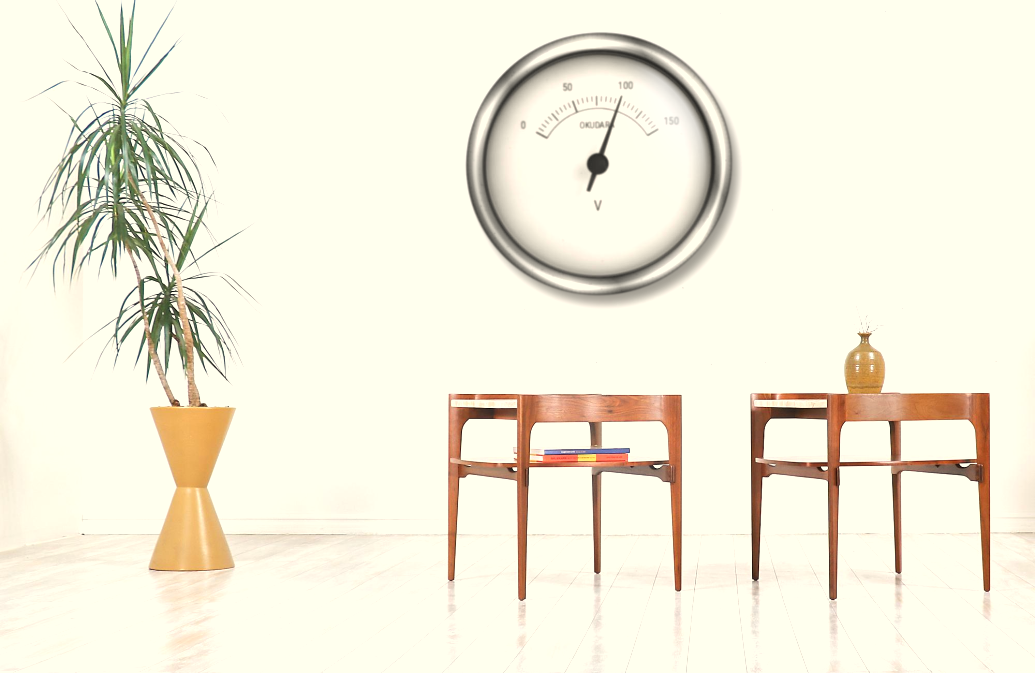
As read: 100 V
